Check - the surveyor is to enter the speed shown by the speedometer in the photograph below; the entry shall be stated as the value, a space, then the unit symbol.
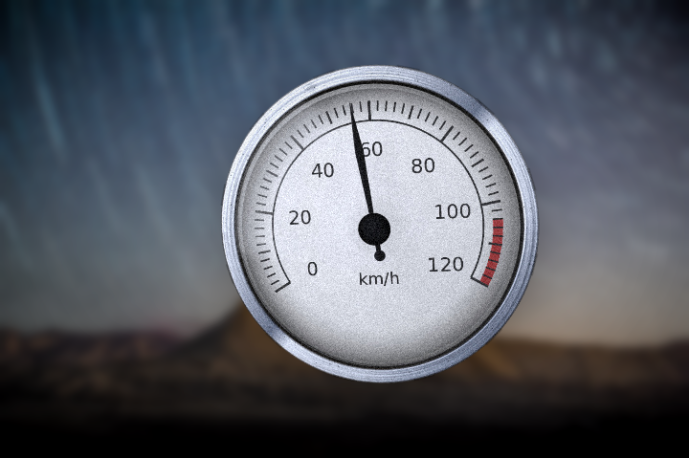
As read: 56 km/h
